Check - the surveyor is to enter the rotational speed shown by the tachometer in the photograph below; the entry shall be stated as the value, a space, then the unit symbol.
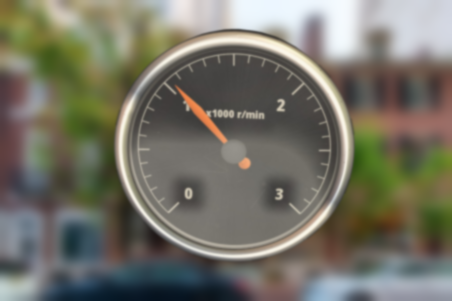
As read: 1050 rpm
